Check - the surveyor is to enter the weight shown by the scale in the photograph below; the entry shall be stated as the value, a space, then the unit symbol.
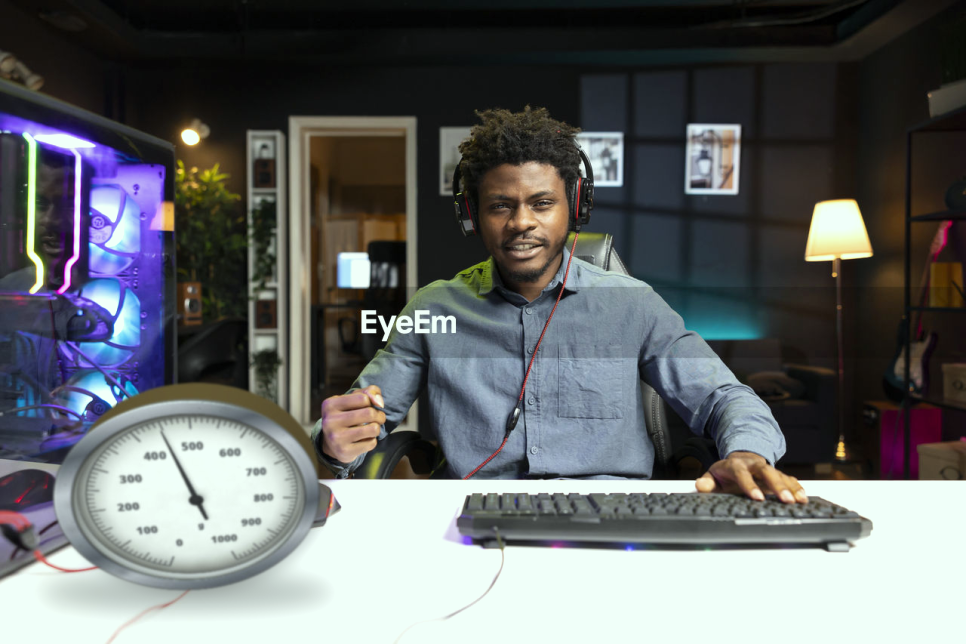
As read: 450 g
